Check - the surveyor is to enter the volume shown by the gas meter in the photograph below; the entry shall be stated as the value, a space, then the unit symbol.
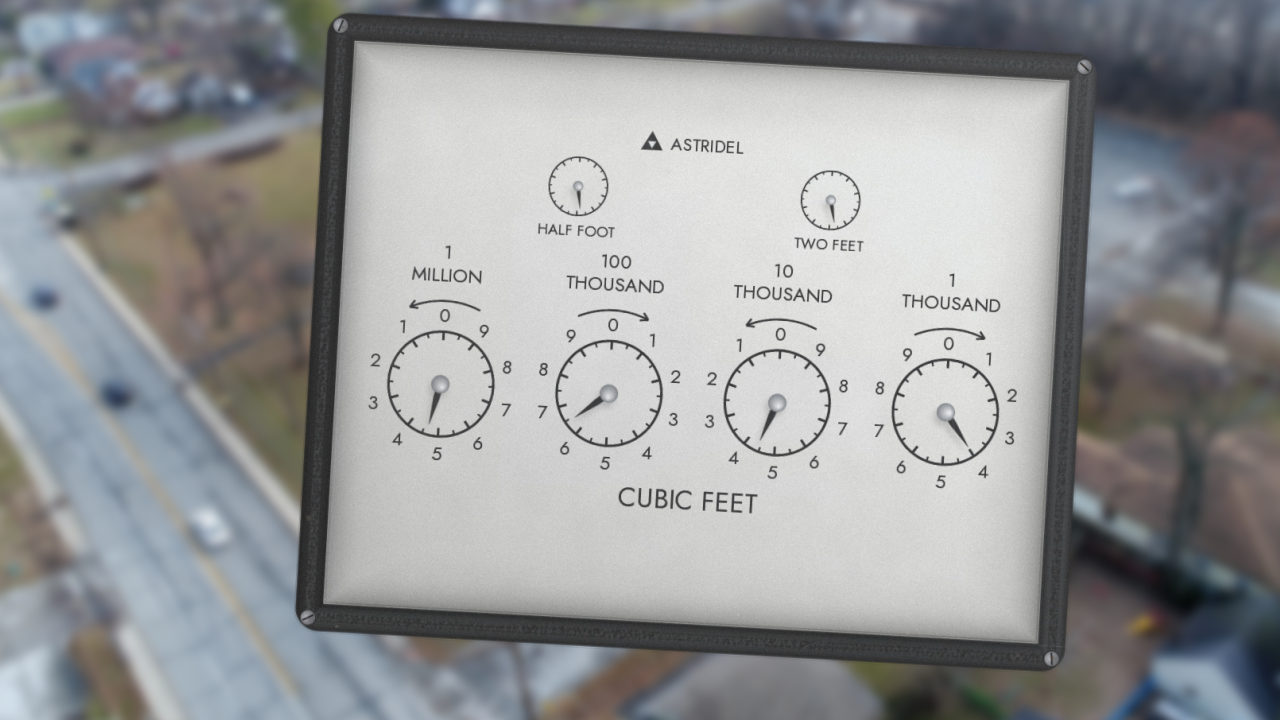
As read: 464400 ft³
